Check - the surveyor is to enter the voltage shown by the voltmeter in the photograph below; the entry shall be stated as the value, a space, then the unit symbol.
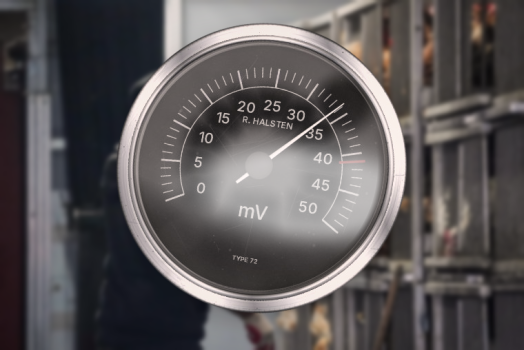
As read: 34 mV
